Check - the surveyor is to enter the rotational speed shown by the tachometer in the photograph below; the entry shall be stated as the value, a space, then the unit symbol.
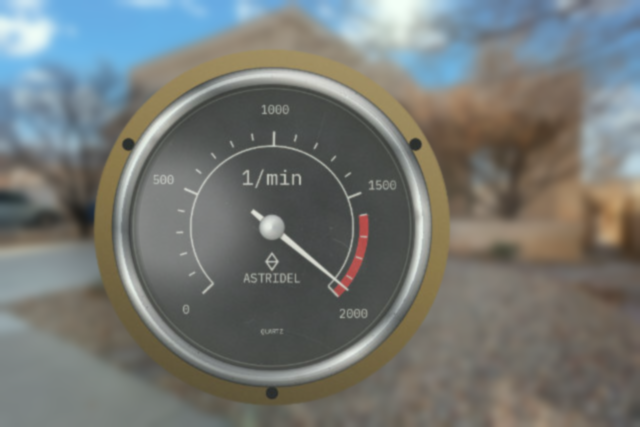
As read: 1950 rpm
